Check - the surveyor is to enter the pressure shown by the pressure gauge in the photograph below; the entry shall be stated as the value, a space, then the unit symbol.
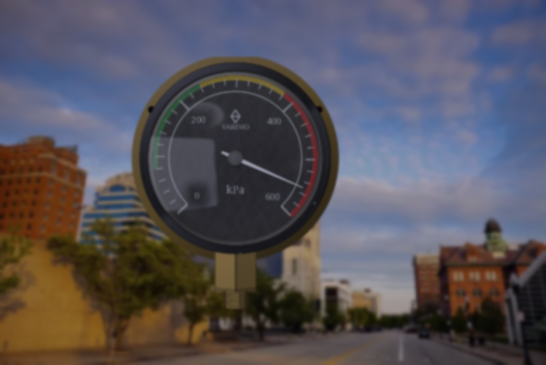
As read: 550 kPa
